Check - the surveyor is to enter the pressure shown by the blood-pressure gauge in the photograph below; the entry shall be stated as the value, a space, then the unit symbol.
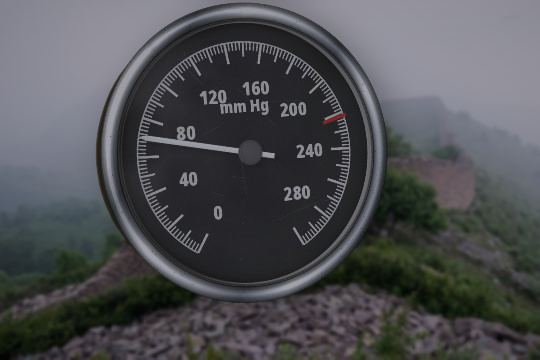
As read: 70 mmHg
